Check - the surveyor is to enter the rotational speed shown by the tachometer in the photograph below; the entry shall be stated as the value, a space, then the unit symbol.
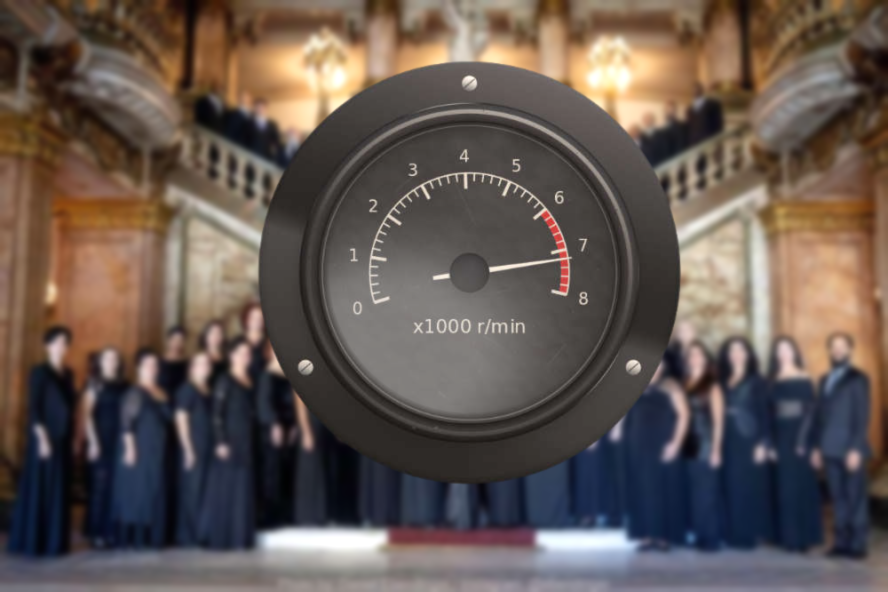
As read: 7200 rpm
